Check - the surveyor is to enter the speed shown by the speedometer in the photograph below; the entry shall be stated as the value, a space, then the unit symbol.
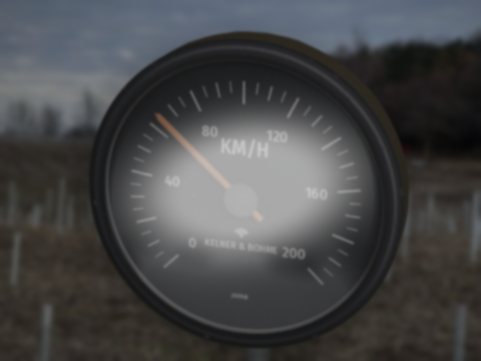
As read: 65 km/h
